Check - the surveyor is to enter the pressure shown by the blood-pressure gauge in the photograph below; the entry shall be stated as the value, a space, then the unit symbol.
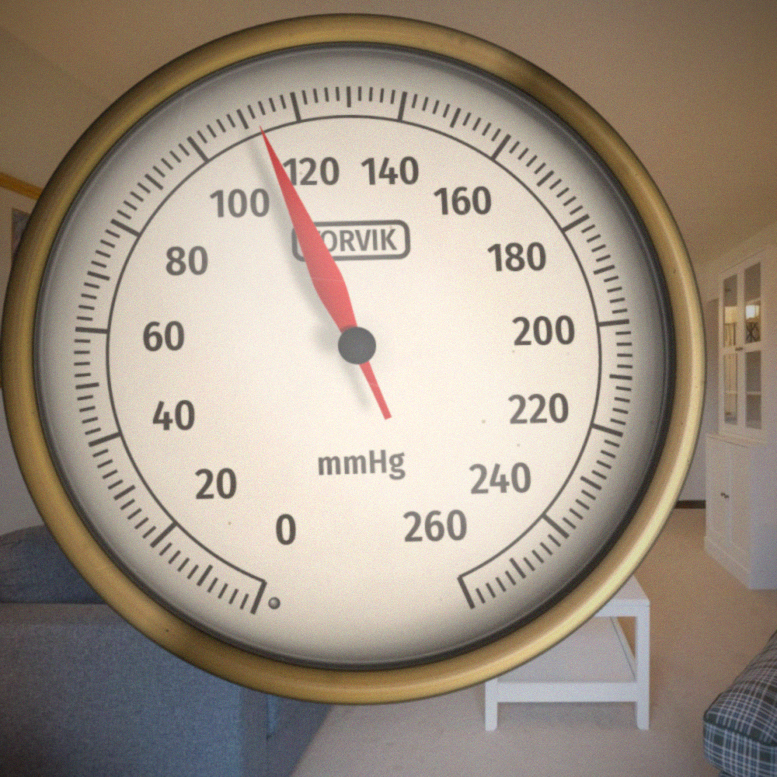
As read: 112 mmHg
